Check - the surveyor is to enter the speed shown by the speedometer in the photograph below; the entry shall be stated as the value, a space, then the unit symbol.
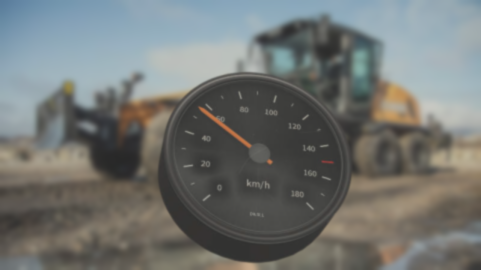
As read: 55 km/h
